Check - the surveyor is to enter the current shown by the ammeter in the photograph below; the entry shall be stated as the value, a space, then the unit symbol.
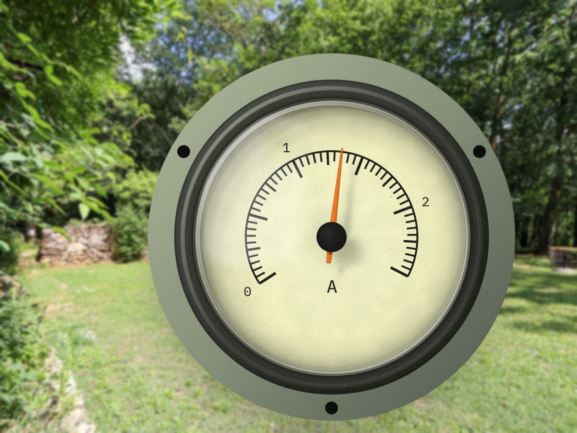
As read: 1.35 A
